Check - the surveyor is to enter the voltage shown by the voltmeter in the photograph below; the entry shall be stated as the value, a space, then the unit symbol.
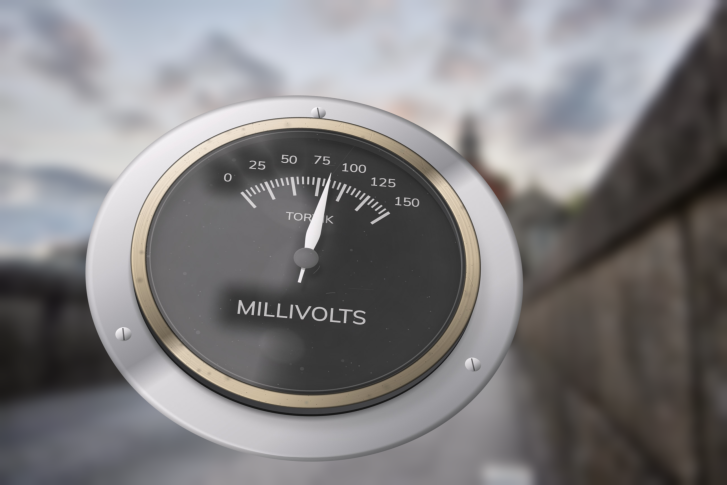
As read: 85 mV
